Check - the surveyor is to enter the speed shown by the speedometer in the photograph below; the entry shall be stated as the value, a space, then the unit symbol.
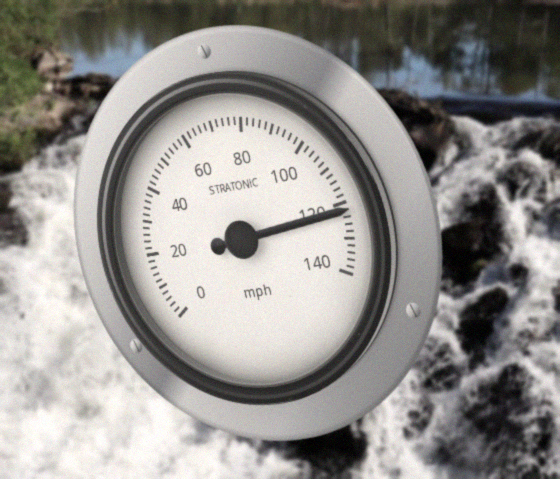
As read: 122 mph
